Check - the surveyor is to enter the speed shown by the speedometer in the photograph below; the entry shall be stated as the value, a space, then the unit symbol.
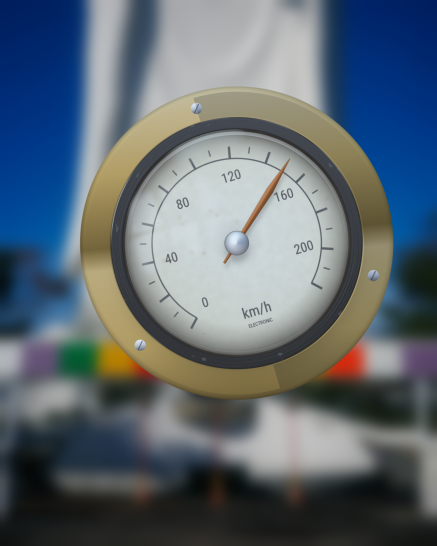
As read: 150 km/h
